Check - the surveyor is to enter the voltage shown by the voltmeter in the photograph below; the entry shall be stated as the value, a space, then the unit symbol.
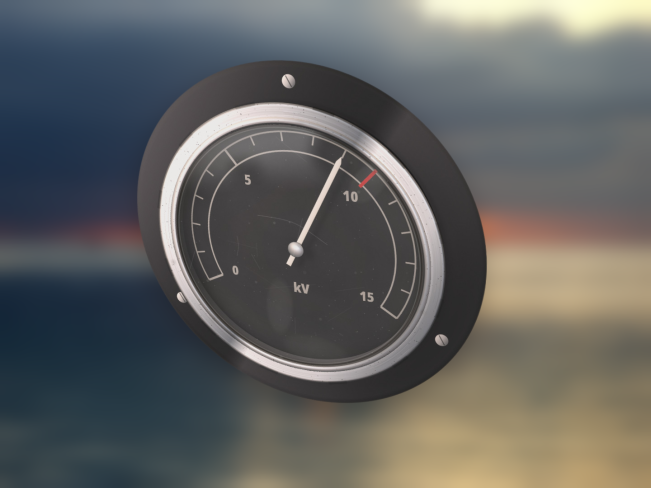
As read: 9 kV
